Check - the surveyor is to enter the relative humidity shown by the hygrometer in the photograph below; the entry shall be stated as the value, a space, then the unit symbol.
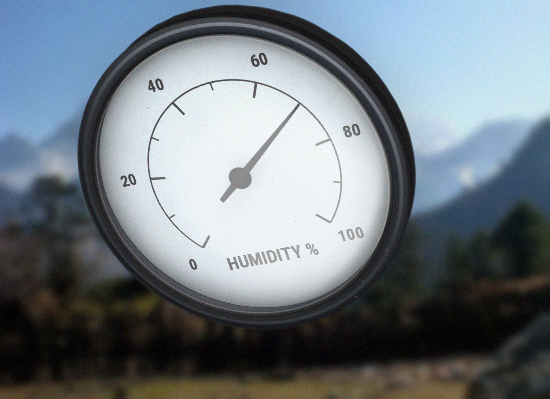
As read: 70 %
